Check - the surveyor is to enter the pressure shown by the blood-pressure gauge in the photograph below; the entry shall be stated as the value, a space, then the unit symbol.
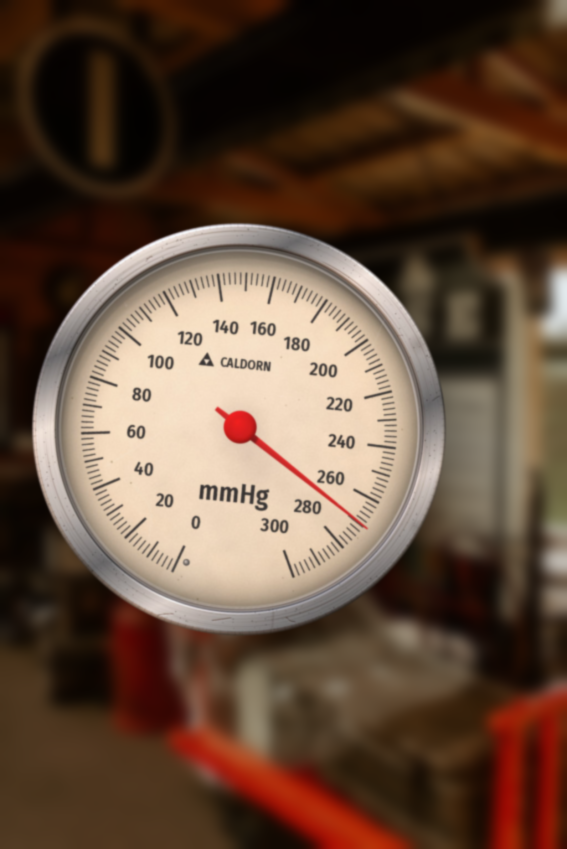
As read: 270 mmHg
